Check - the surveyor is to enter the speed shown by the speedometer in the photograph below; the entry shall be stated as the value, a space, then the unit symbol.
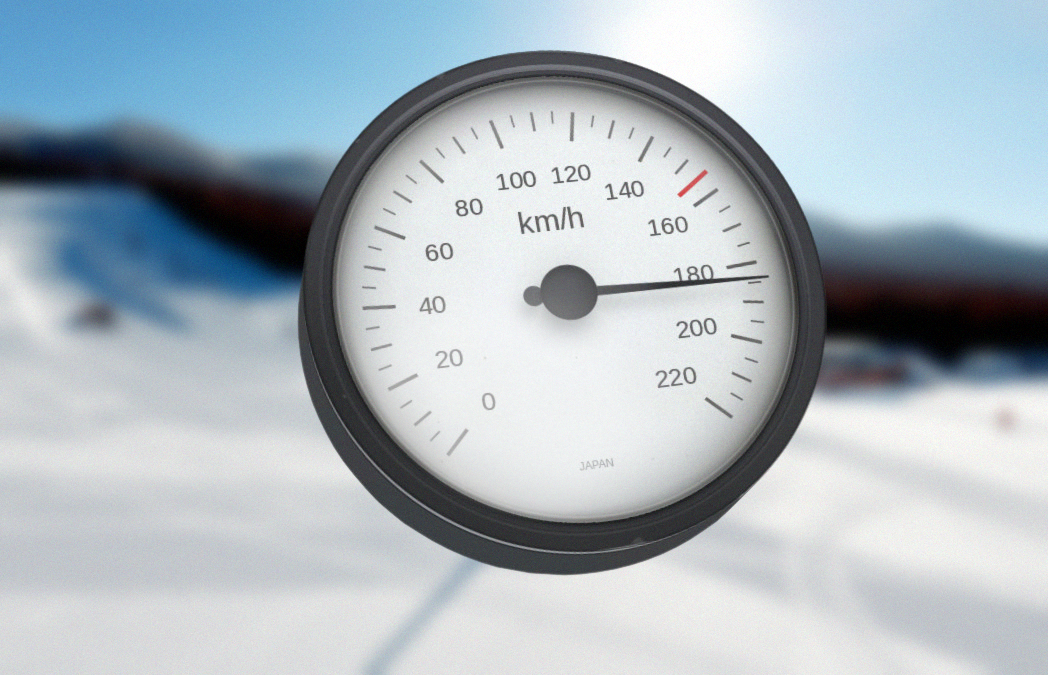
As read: 185 km/h
